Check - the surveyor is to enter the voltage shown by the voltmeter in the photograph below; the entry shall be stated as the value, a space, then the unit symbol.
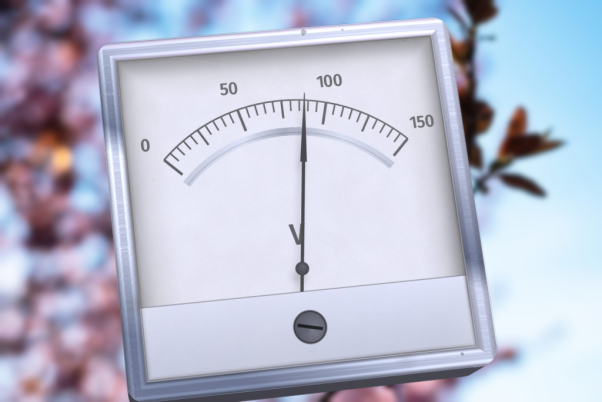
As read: 87.5 V
